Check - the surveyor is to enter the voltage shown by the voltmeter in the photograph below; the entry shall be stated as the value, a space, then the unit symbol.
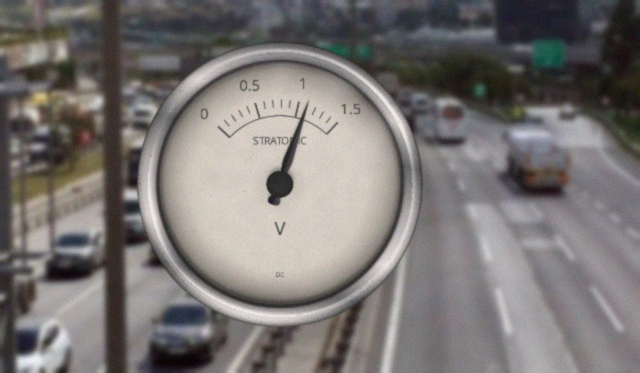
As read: 1.1 V
